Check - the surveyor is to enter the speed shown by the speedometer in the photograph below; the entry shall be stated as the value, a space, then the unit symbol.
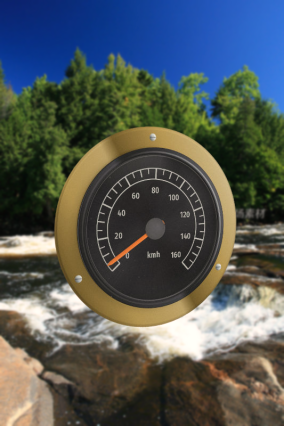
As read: 5 km/h
